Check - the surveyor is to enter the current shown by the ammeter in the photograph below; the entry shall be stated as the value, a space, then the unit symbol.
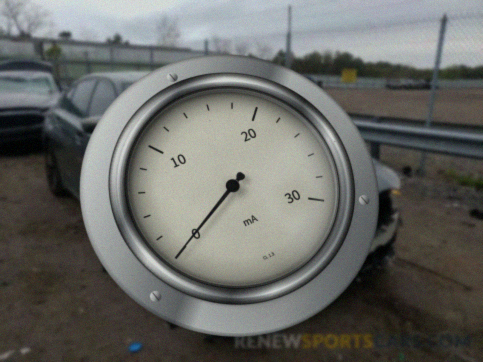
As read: 0 mA
